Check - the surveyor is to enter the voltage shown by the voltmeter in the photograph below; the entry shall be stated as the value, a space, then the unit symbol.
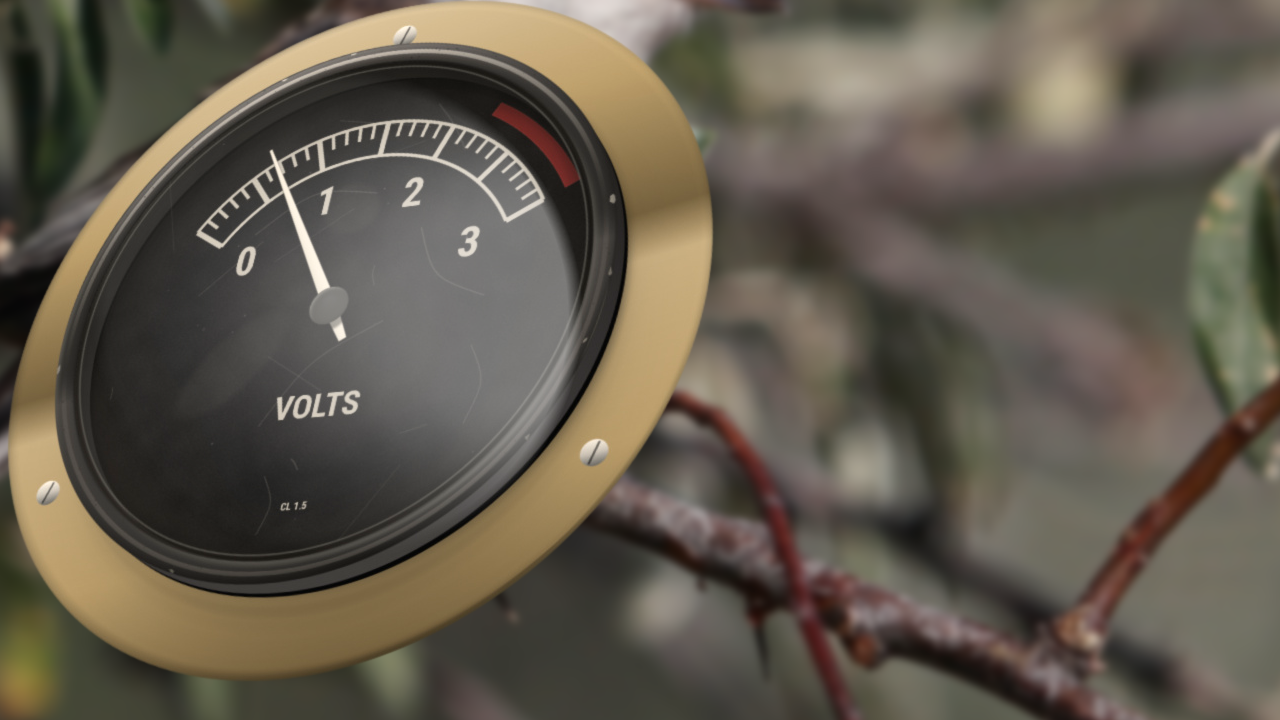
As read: 0.7 V
